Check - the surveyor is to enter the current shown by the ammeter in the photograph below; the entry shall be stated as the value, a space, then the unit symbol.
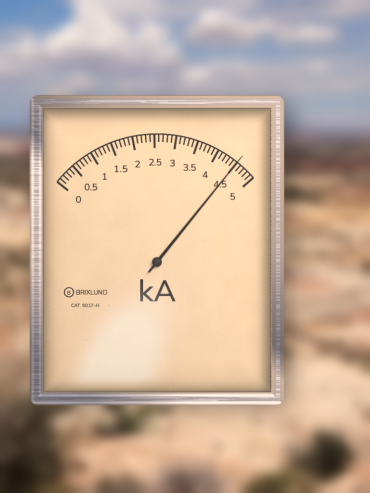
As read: 4.5 kA
